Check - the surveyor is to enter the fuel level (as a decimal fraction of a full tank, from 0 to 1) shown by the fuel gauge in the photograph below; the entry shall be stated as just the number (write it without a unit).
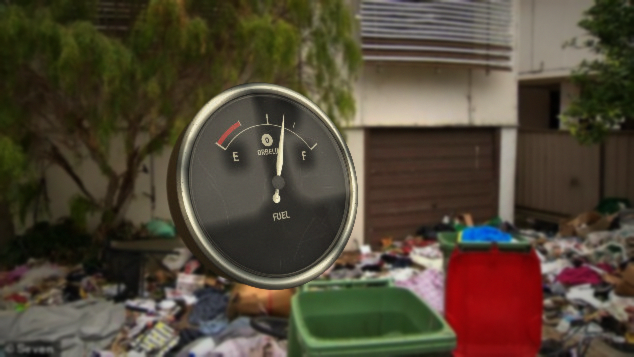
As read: 0.625
